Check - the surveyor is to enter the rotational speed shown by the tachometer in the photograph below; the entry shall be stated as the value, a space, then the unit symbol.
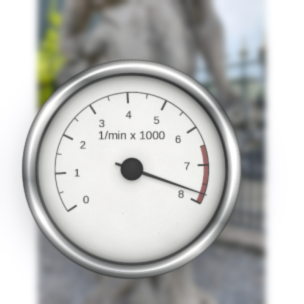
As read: 7750 rpm
